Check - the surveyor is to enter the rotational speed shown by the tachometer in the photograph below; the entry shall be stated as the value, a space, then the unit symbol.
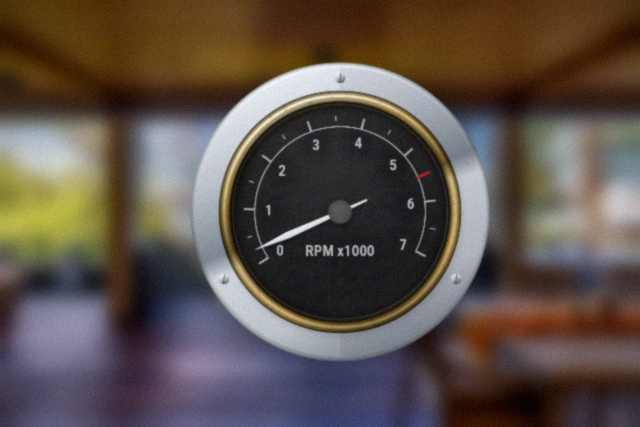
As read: 250 rpm
